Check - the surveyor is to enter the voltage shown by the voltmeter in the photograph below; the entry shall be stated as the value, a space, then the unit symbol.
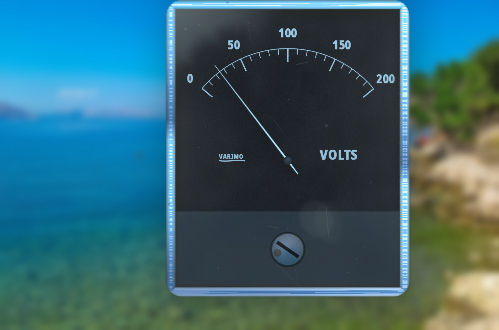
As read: 25 V
